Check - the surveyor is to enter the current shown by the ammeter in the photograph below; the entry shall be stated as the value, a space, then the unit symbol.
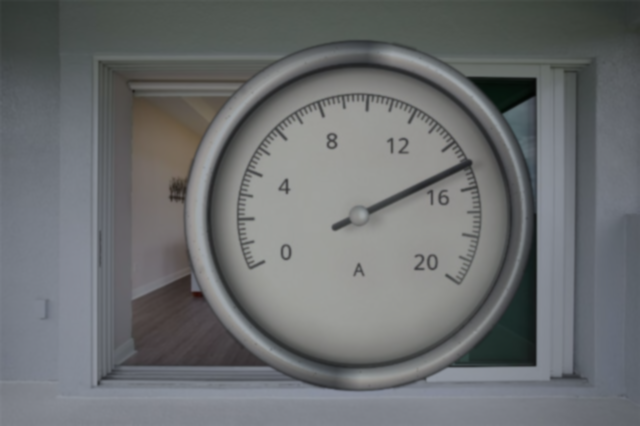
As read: 15 A
